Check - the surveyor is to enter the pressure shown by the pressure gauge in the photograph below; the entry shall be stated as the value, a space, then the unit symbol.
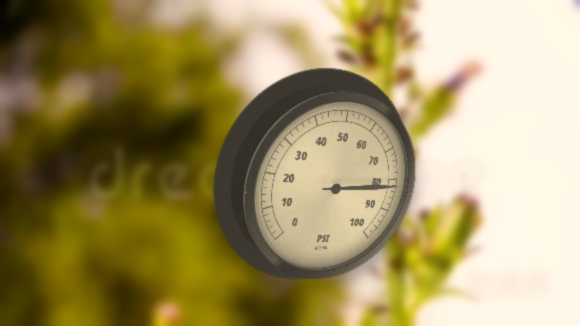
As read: 82 psi
